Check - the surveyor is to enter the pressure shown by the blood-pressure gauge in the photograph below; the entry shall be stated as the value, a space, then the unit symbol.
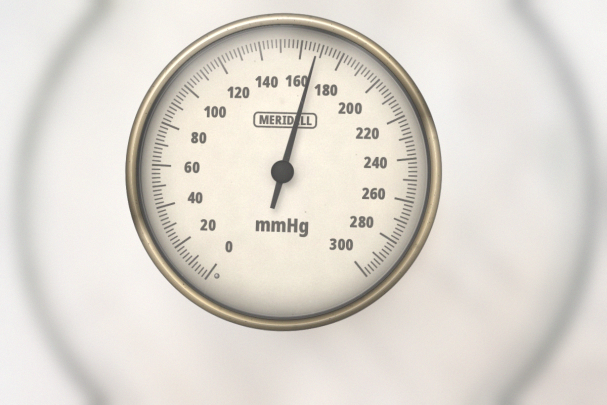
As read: 168 mmHg
